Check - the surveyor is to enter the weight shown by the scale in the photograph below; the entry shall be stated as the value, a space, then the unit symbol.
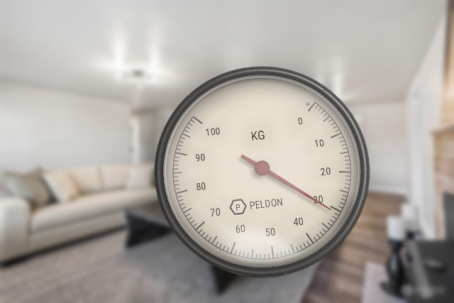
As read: 31 kg
